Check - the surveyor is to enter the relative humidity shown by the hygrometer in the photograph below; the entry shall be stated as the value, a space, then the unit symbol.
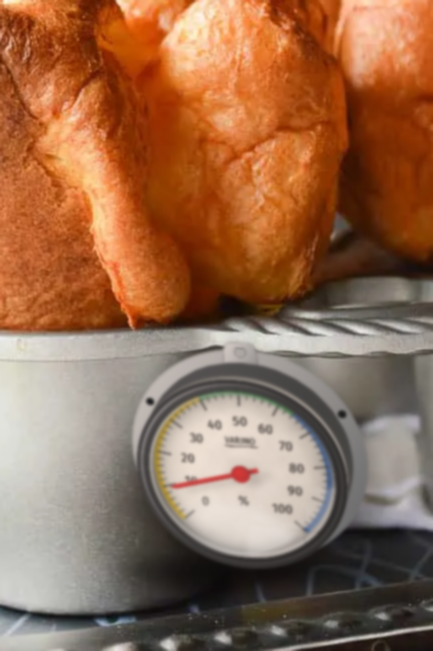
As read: 10 %
